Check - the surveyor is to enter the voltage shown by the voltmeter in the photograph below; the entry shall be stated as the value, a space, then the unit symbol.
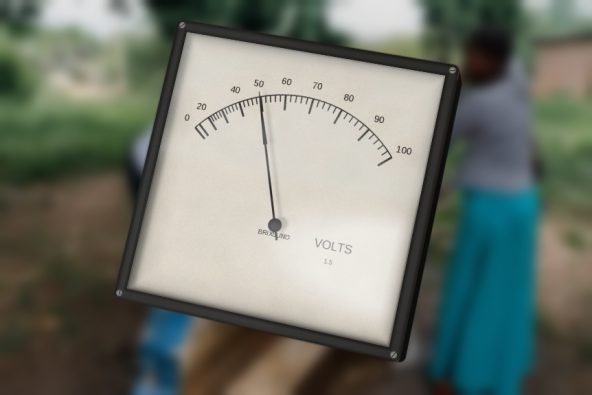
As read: 50 V
